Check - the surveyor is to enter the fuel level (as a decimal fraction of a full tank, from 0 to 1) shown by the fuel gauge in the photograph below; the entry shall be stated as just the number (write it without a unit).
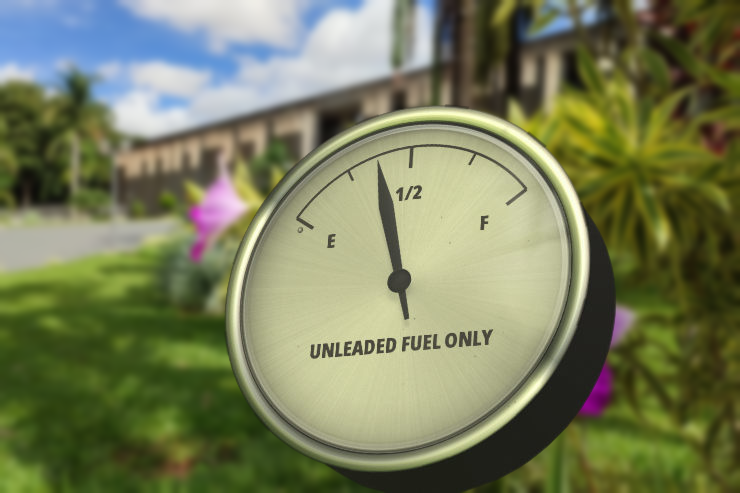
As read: 0.375
